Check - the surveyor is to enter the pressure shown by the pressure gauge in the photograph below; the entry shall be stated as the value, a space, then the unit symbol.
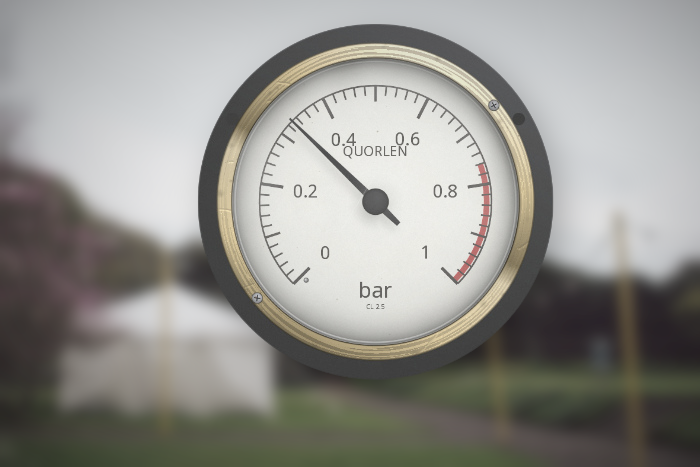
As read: 0.33 bar
